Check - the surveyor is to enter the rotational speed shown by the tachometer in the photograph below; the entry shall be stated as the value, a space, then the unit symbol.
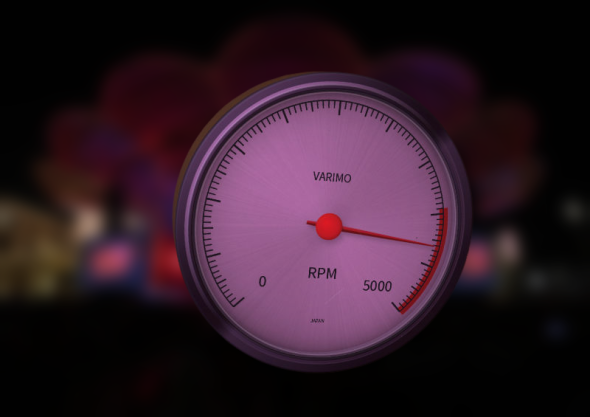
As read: 4300 rpm
